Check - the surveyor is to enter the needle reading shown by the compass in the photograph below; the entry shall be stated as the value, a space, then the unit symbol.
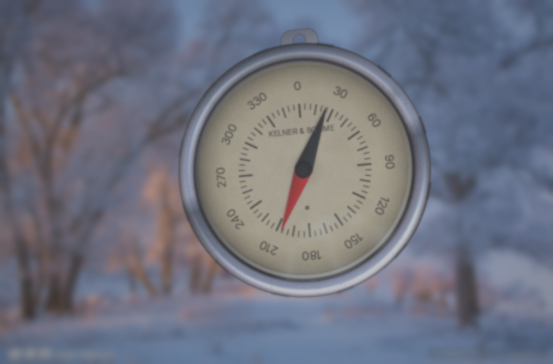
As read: 205 °
